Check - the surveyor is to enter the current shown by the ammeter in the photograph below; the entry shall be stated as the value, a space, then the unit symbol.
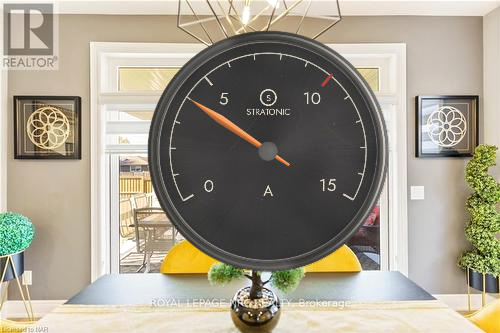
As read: 4 A
